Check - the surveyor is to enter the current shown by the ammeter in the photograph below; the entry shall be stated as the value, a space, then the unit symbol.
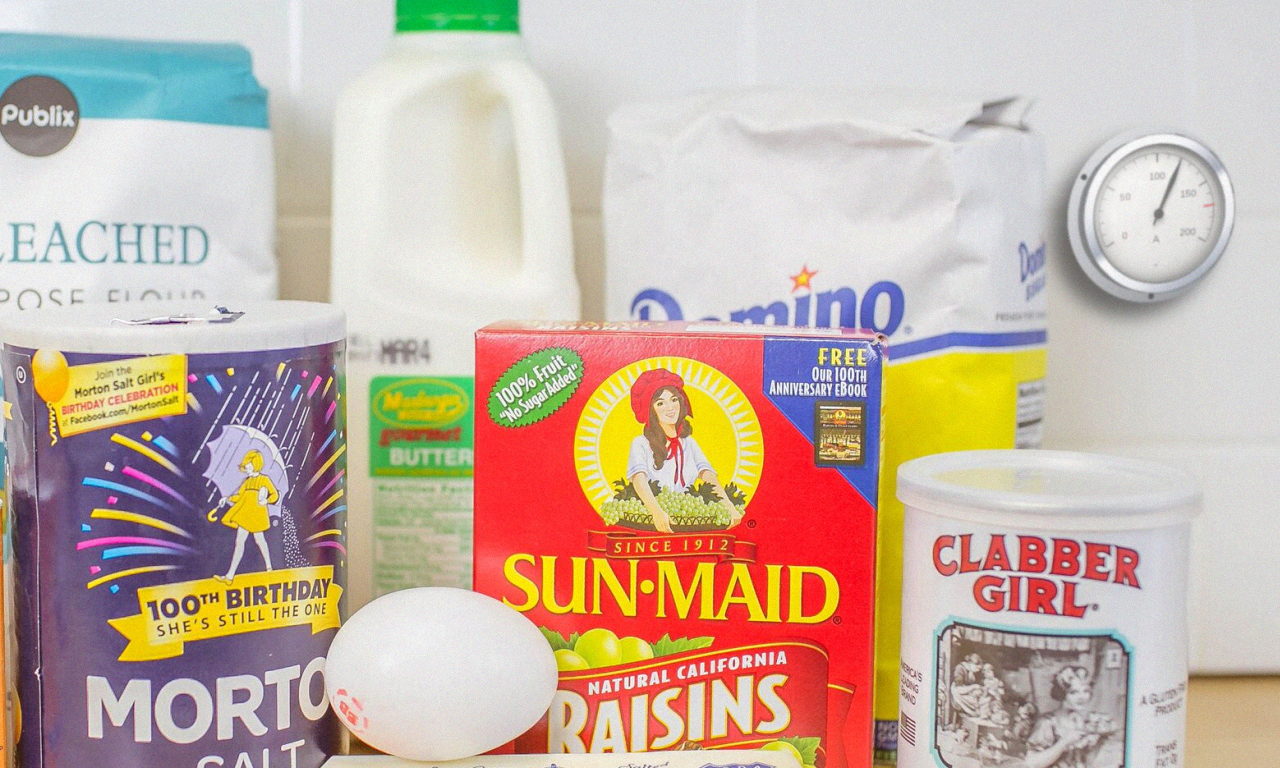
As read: 120 A
